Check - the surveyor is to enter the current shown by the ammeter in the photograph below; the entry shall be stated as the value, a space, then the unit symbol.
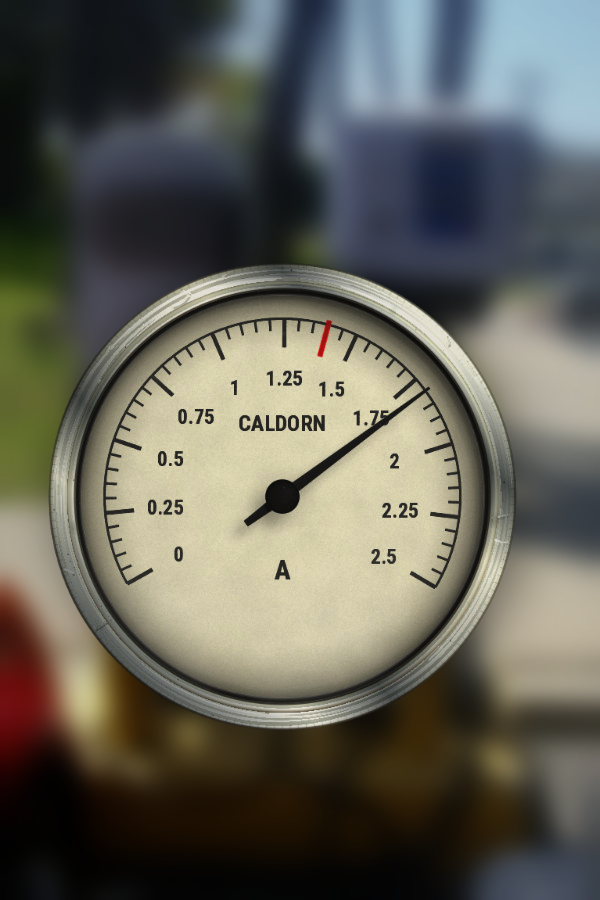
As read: 1.8 A
